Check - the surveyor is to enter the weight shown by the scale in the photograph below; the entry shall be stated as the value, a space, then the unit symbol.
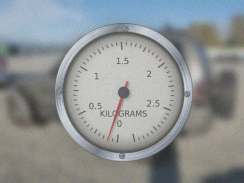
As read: 0.1 kg
